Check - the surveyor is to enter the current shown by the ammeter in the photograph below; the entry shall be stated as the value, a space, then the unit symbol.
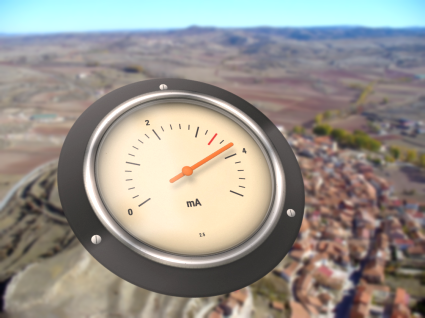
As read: 3.8 mA
